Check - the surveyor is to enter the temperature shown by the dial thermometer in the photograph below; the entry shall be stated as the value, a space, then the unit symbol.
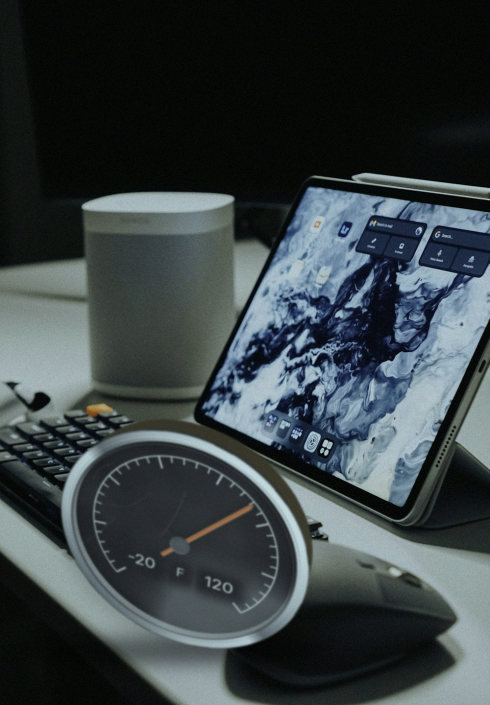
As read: 72 °F
